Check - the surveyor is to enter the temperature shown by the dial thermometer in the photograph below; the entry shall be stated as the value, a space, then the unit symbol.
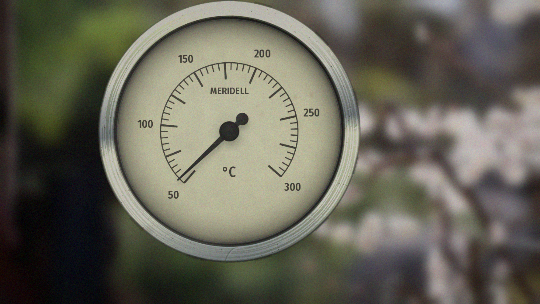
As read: 55 °C
